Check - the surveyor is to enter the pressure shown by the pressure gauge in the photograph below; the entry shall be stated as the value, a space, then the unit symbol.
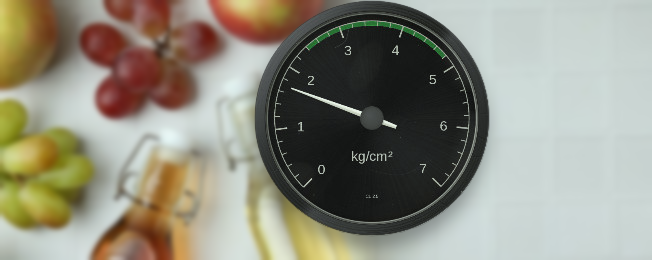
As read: 1.7 kg/cm²
